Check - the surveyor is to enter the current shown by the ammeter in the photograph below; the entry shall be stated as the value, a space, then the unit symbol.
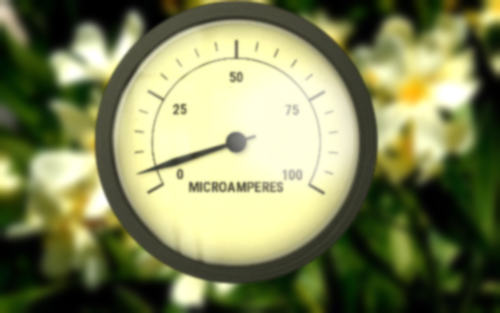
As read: 5 µA
